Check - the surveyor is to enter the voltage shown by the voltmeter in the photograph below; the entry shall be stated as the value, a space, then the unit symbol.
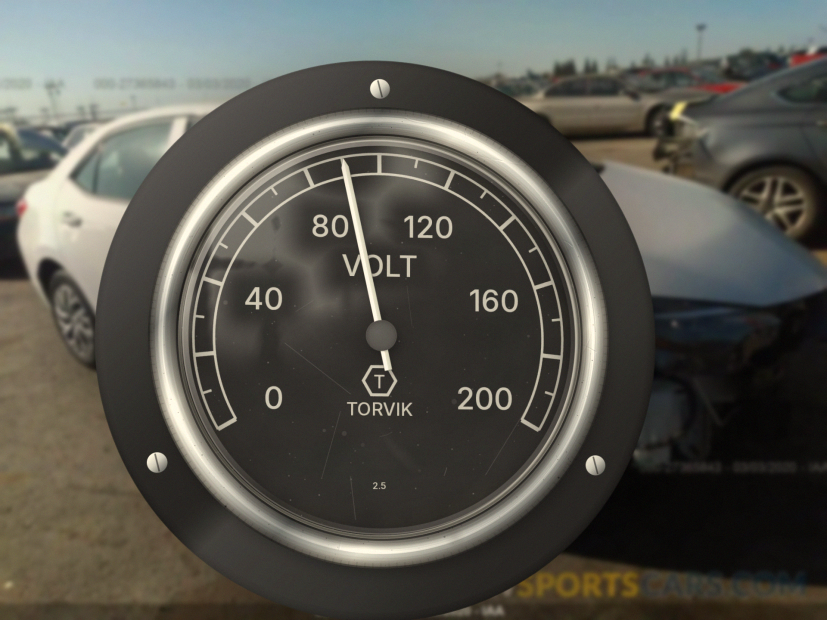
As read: 90 V
